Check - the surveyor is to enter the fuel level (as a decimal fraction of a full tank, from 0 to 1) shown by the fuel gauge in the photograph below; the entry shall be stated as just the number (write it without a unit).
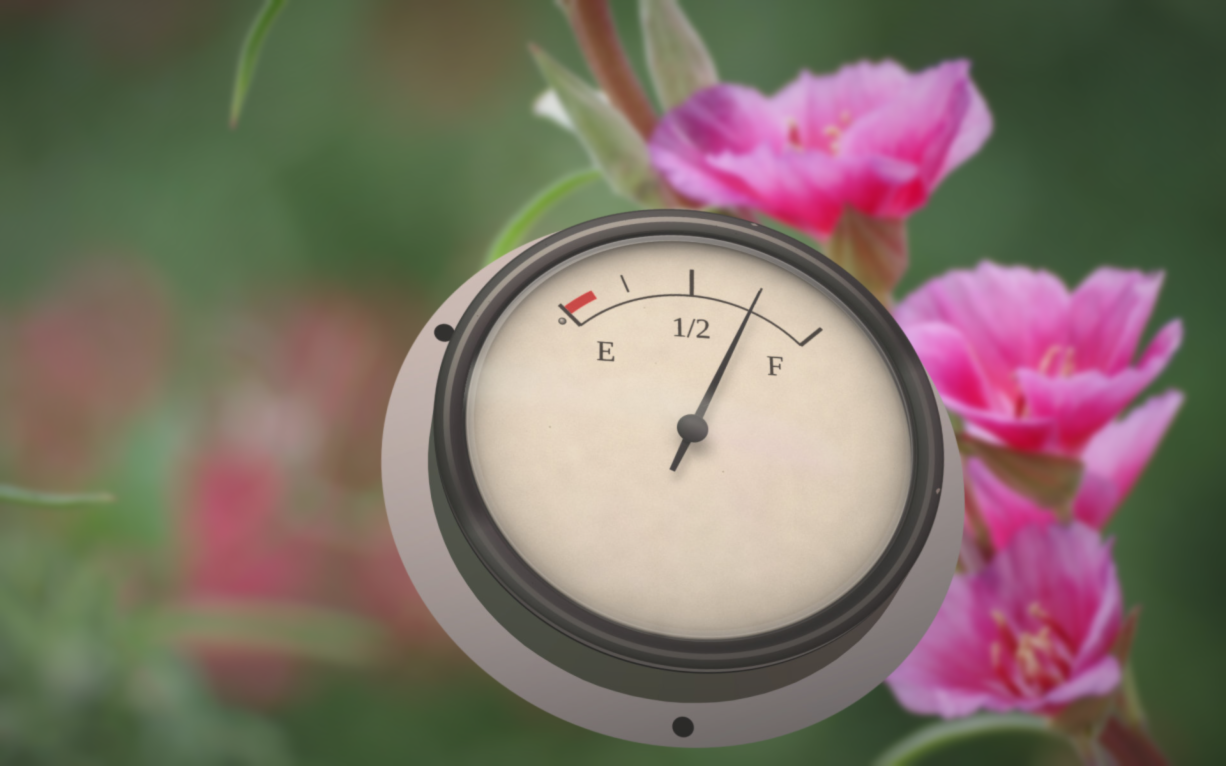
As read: 0.75
